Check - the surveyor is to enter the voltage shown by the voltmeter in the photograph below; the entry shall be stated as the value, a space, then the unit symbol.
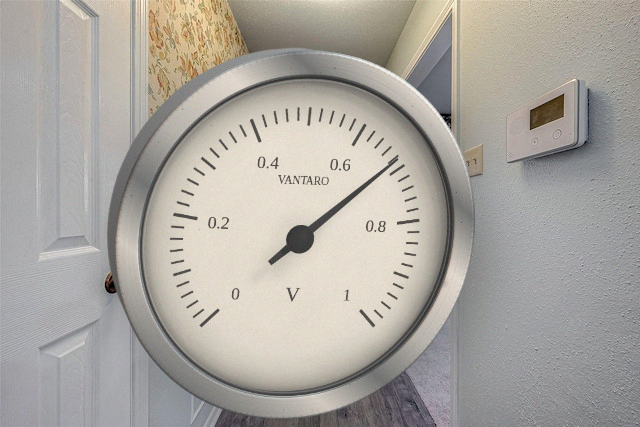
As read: 0.68 V
